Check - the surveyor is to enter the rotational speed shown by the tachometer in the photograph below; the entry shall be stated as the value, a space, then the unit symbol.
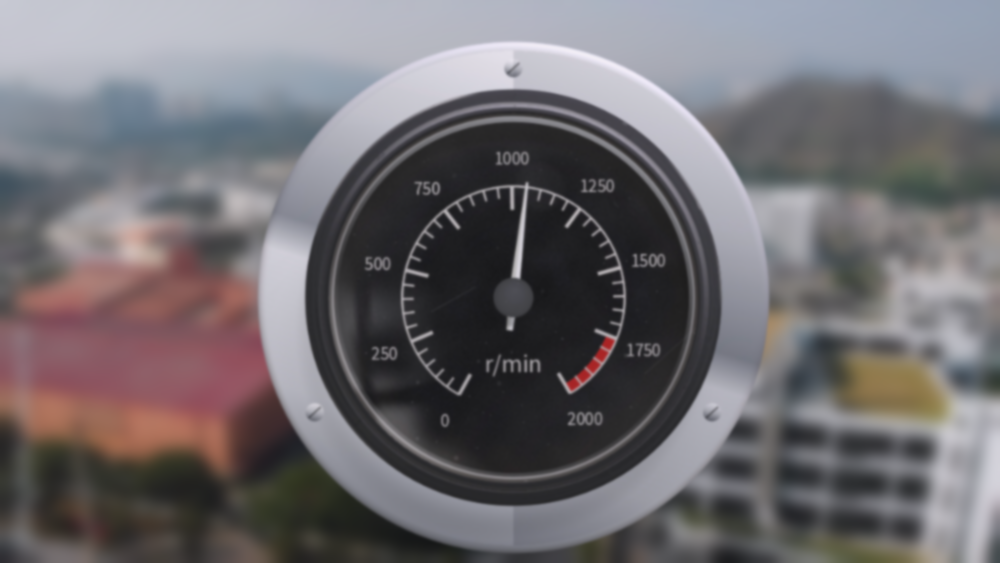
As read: 1050 rpm
